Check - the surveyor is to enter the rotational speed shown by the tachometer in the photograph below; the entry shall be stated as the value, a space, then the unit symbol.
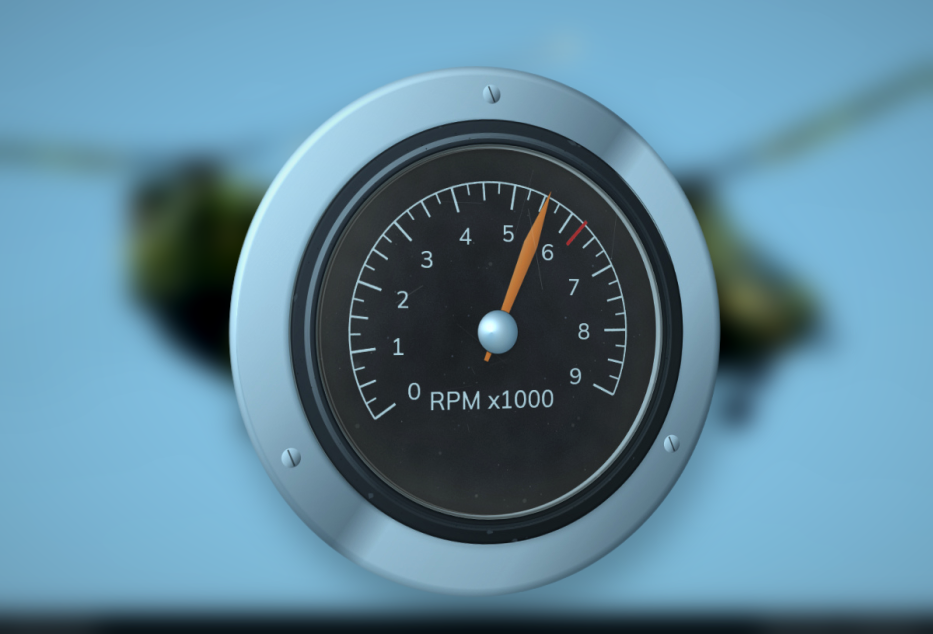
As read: 5500 rpm
